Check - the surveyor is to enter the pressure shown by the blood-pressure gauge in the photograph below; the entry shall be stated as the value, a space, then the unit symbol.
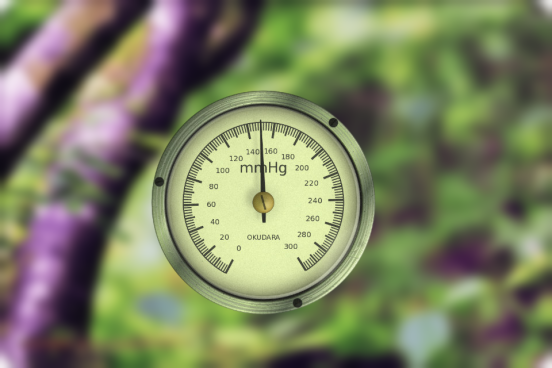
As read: 150 mmHg
